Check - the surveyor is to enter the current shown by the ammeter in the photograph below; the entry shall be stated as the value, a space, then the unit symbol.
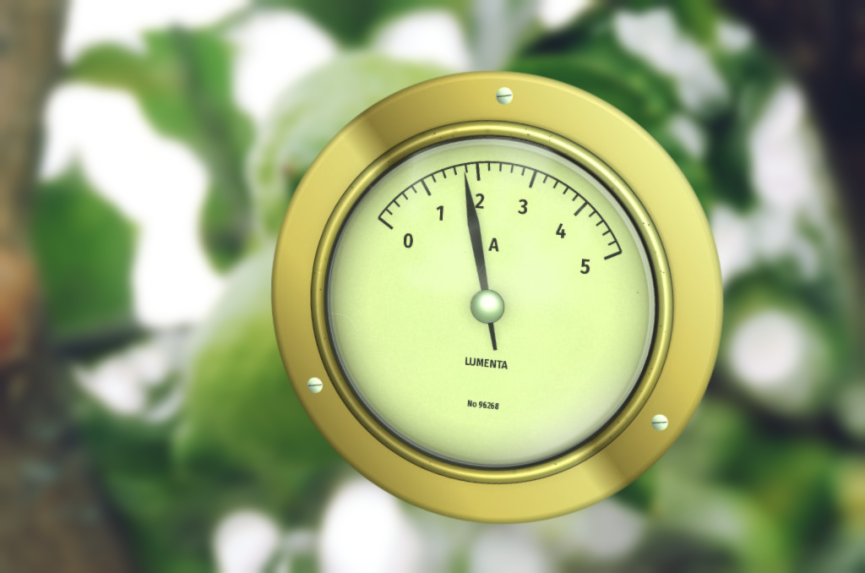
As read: 1.8 A
